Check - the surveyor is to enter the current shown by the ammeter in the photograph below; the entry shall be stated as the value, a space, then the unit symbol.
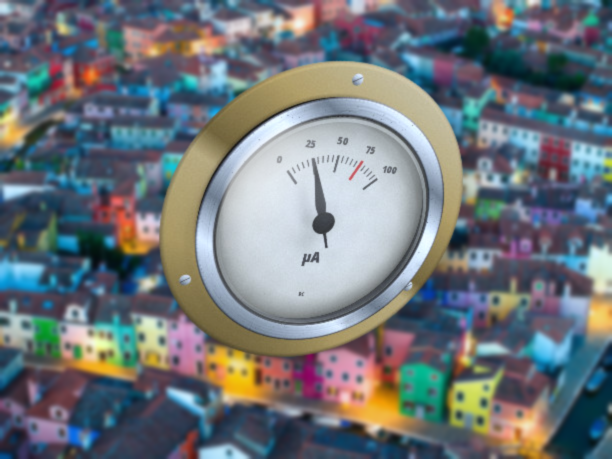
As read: 25 µA
